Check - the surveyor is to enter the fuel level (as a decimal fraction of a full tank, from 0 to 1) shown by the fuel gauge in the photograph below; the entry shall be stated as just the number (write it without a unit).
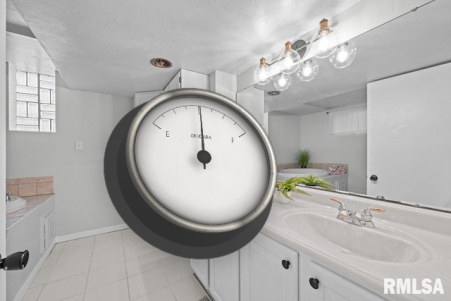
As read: 0.5
